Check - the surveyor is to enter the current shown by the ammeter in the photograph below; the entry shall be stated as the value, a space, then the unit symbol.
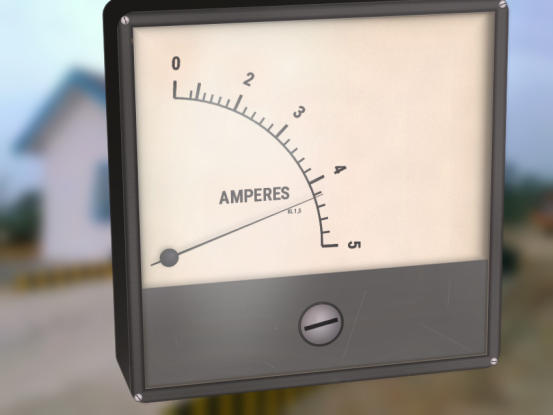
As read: 4.2 A
